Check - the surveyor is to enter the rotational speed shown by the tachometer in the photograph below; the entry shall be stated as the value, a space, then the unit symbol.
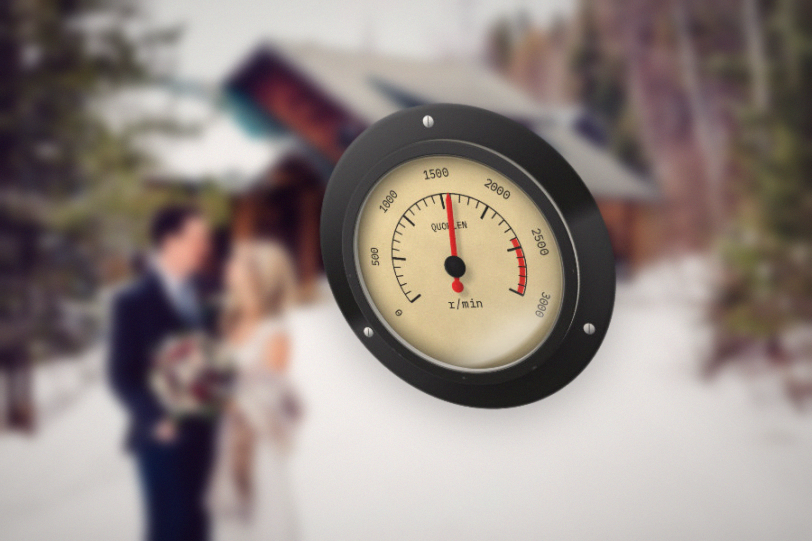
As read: 1600 rpm
